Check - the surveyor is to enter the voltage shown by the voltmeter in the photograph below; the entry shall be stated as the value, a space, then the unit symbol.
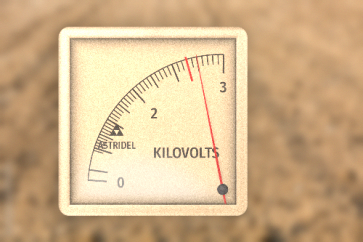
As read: 2.75 kV
